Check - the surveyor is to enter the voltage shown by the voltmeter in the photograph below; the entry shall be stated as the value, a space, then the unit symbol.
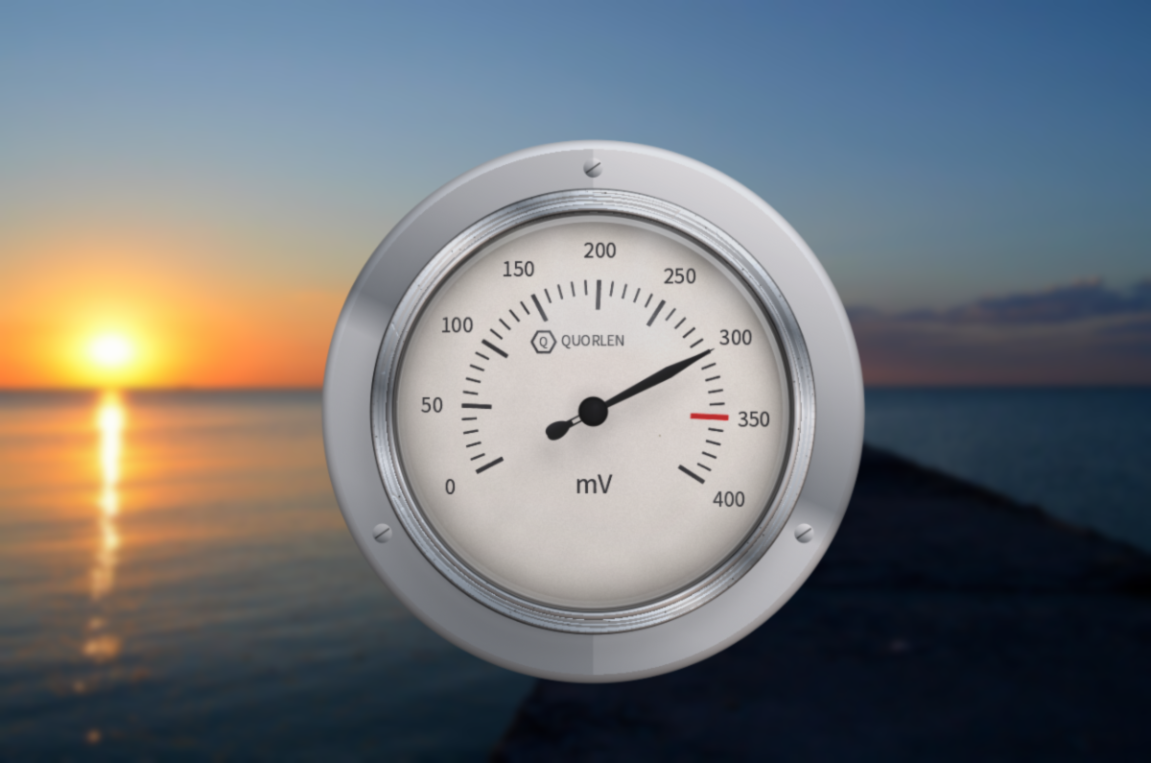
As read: 300 mV
